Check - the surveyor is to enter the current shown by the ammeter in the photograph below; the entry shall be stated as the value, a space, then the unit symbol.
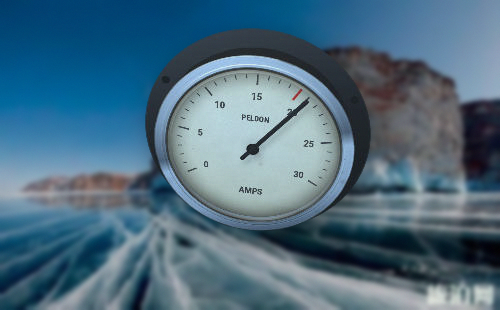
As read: 20 A
